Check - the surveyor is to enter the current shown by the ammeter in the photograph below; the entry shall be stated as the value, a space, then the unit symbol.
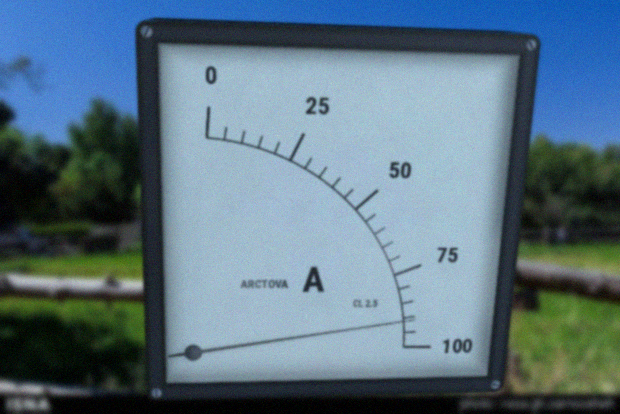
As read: 90 A
